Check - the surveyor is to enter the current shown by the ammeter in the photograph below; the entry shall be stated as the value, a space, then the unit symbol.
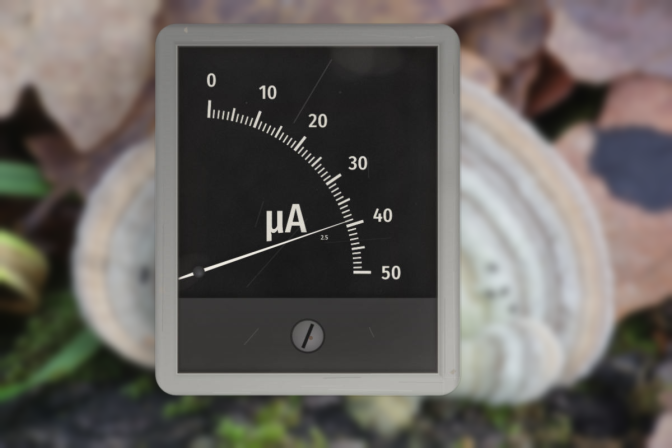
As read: 39 µA
